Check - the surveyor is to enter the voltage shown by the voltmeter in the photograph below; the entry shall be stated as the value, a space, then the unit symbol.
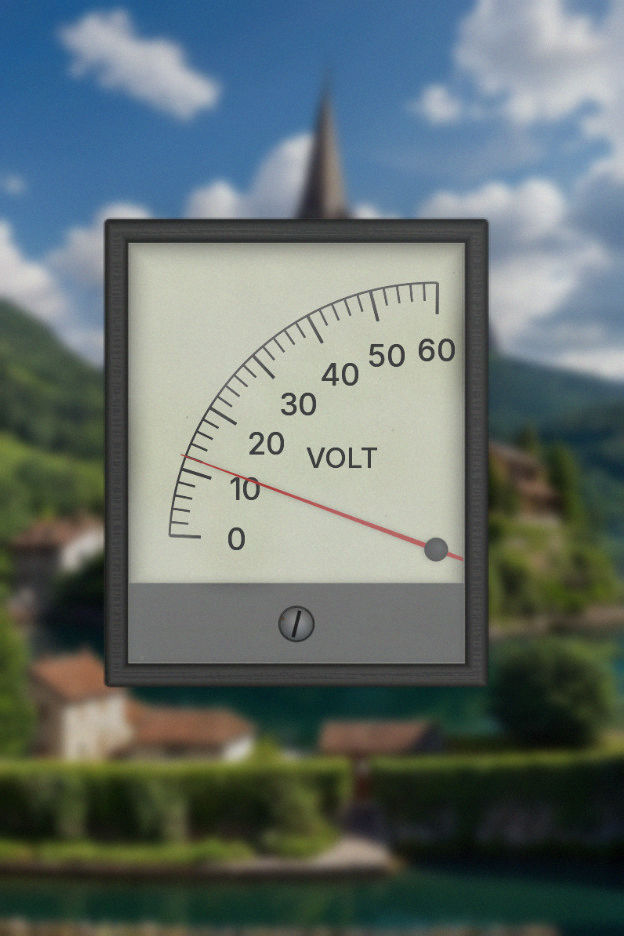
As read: 12 V
